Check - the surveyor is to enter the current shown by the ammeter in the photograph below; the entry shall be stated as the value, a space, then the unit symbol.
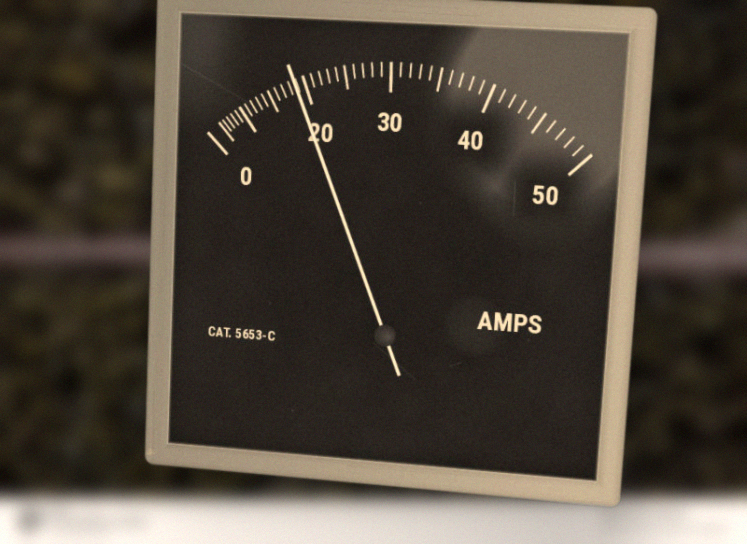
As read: 19 A
